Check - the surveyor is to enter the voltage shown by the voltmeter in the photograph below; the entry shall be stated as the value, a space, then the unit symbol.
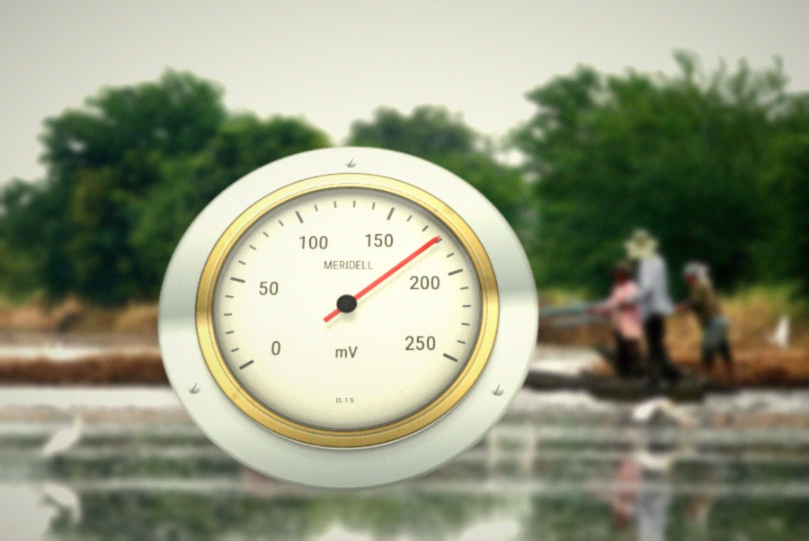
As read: 180 mV
